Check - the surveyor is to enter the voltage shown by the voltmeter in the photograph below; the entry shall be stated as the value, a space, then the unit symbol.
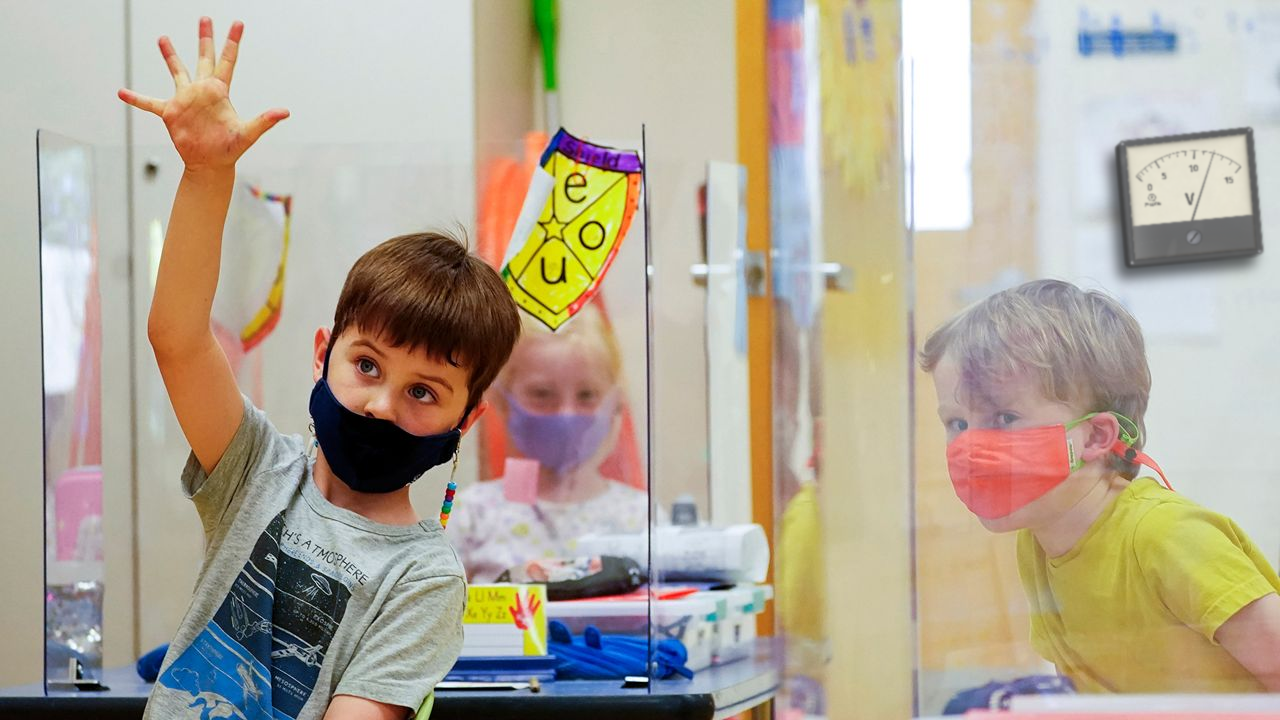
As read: 12 V
